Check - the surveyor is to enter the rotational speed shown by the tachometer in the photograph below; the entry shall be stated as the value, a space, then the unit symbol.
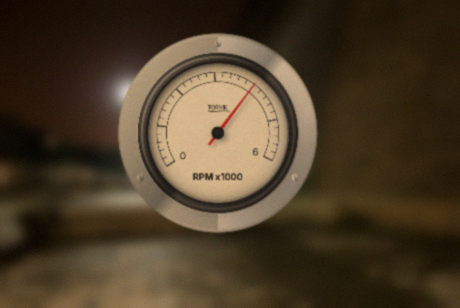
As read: 4000 rpm
